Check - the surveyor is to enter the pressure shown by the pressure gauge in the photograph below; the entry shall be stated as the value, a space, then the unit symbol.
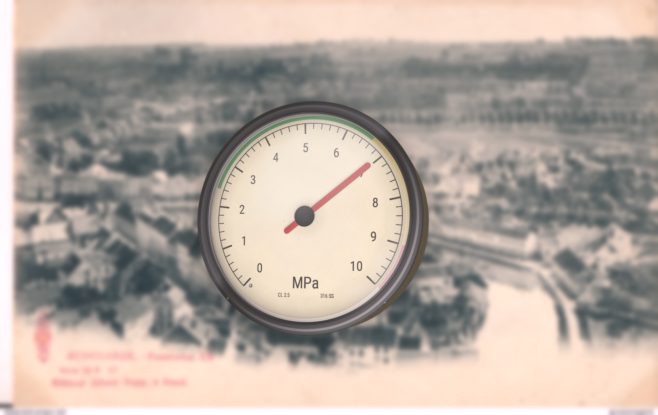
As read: 7 MPa
